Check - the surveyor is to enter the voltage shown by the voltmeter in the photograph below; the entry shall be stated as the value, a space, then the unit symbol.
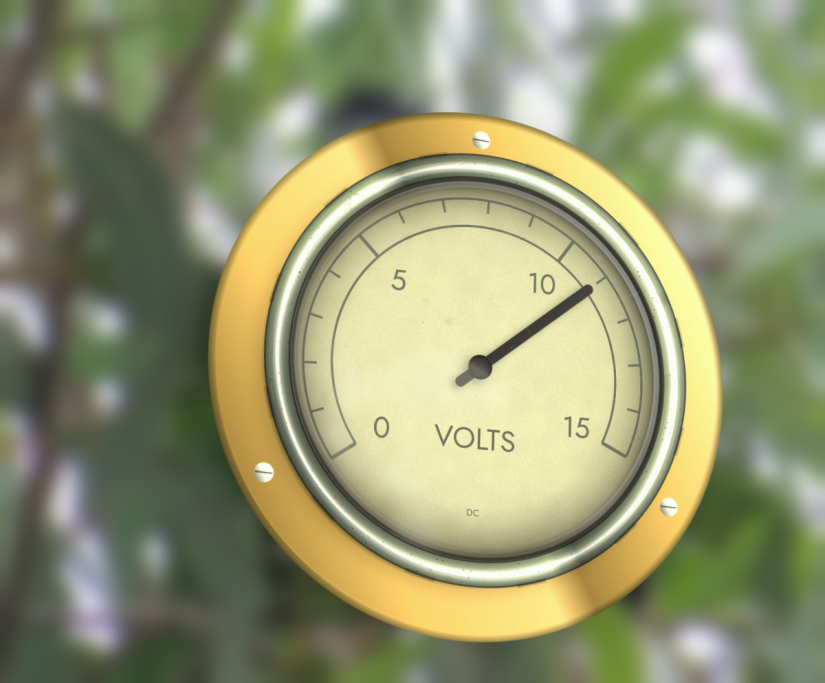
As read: 11 V
